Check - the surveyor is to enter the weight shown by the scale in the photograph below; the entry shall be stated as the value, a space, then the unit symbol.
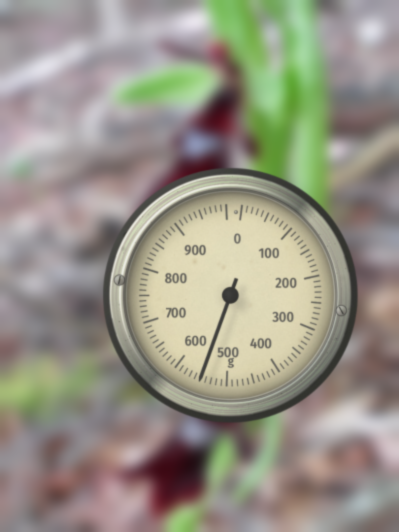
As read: 550 g
